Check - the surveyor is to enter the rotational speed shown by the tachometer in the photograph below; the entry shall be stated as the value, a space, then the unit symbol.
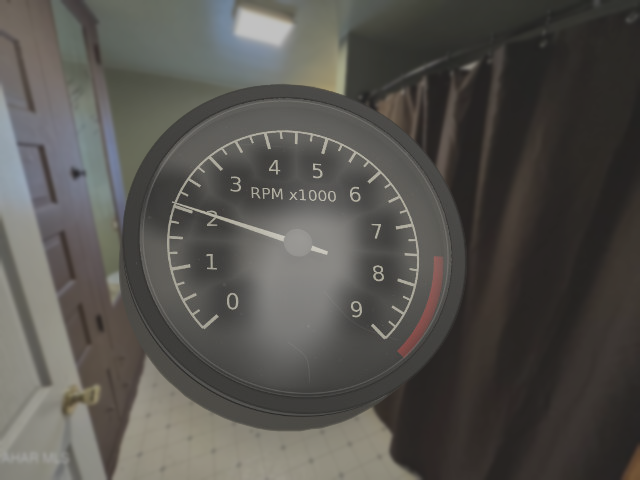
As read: 2000 rpm
